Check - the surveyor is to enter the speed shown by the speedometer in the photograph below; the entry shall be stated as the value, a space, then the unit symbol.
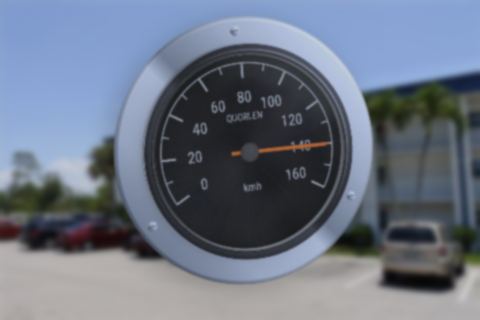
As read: 140 km/h
